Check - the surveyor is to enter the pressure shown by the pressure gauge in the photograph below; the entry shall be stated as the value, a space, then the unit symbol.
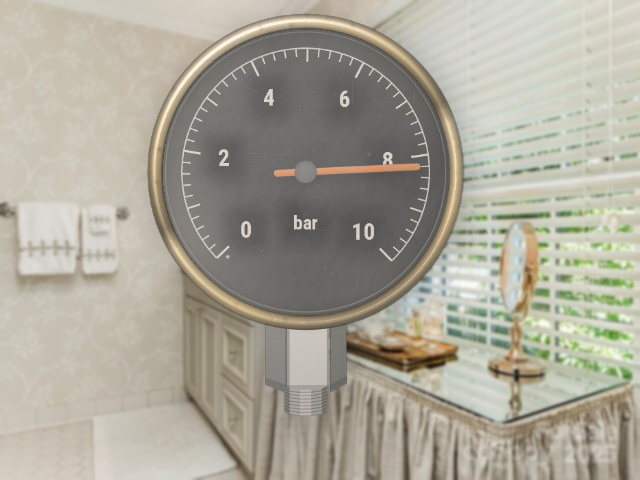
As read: 8.2 bar
